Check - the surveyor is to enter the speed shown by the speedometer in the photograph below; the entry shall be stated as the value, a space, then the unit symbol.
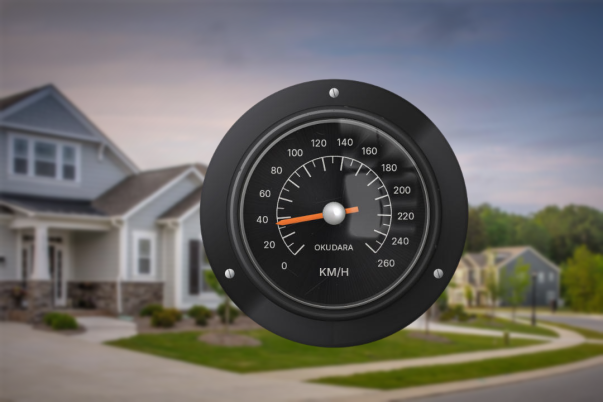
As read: 35 km/h
